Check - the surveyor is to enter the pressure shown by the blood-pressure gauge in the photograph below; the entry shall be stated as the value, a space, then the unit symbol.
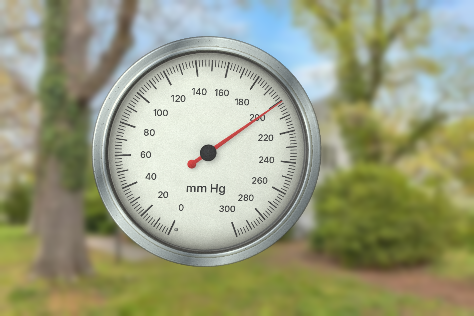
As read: 200 mmHg
